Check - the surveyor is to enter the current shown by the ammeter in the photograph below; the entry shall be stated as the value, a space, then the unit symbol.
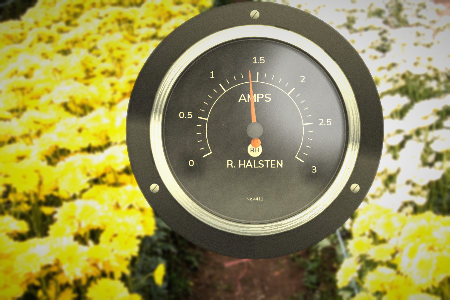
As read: 1.4 A
